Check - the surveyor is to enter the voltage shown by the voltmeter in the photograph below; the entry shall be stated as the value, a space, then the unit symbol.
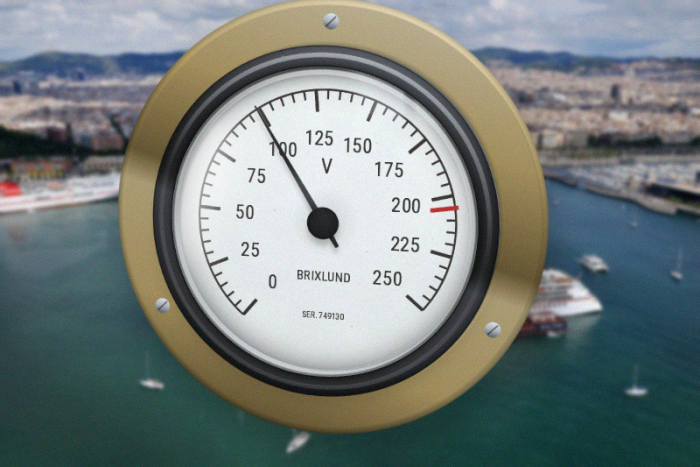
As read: 100 V
